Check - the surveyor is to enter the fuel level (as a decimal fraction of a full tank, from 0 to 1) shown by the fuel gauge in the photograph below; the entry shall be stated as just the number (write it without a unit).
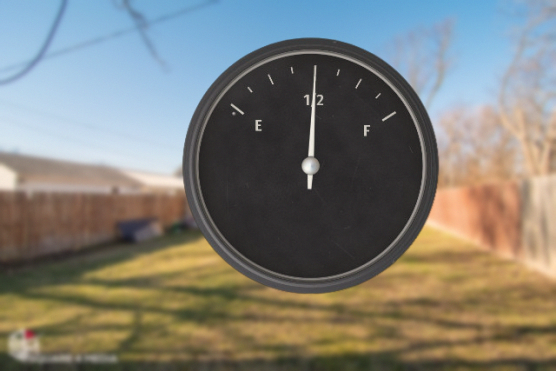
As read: 0.5
